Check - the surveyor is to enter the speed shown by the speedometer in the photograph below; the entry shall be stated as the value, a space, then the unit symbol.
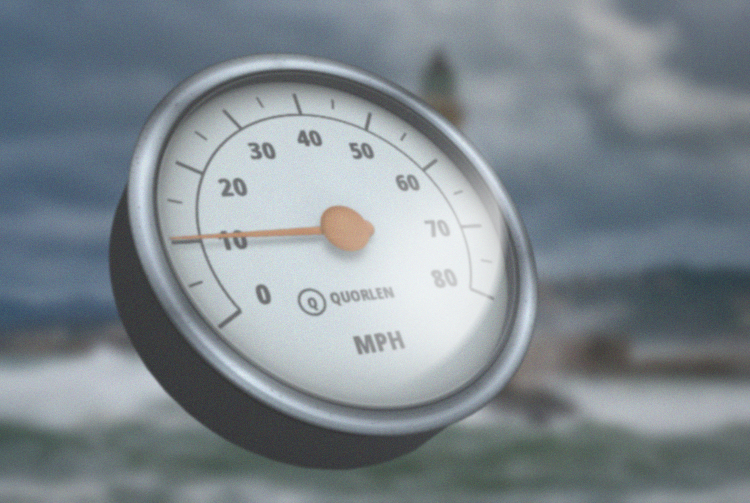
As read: 10 mph
